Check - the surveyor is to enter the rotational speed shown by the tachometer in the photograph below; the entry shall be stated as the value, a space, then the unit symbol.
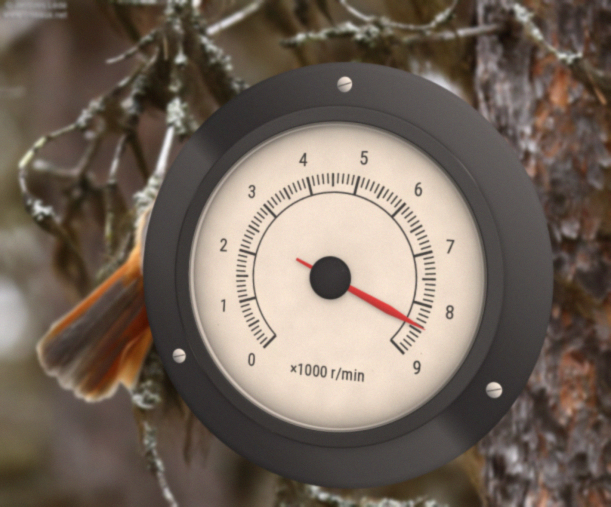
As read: 8400 rpm
